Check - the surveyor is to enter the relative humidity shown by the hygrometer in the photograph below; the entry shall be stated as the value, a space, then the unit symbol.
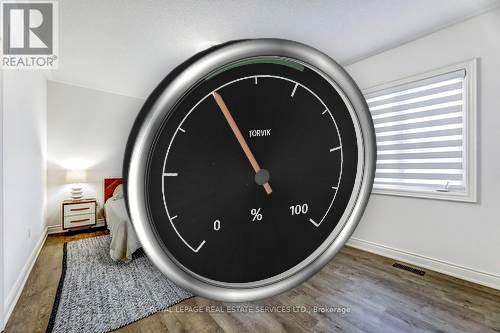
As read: 40 %
